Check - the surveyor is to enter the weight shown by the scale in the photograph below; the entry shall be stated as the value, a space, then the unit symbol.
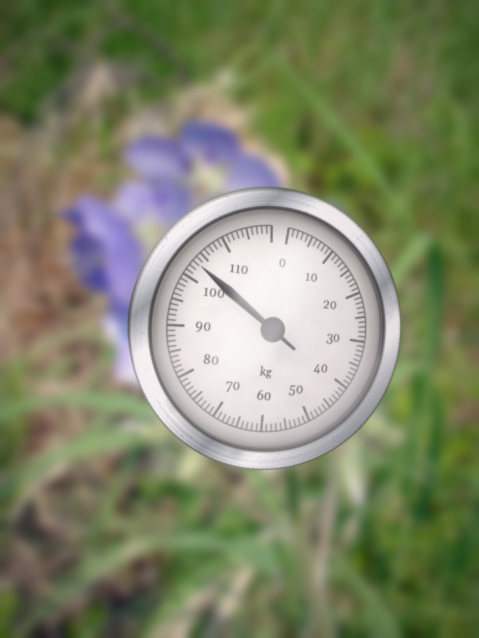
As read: 103 kg
